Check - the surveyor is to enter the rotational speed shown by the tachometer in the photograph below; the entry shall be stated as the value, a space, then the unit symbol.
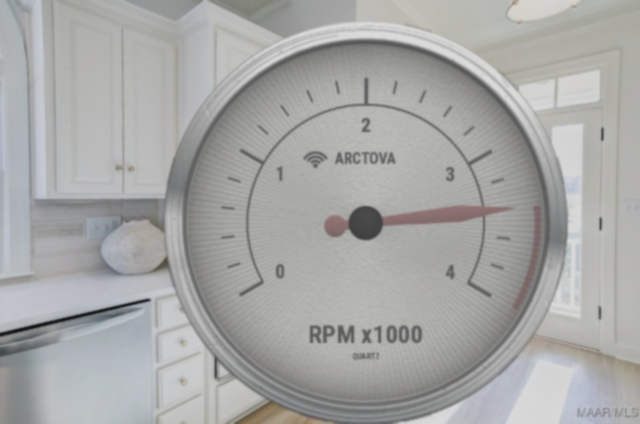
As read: 3400 rpm
